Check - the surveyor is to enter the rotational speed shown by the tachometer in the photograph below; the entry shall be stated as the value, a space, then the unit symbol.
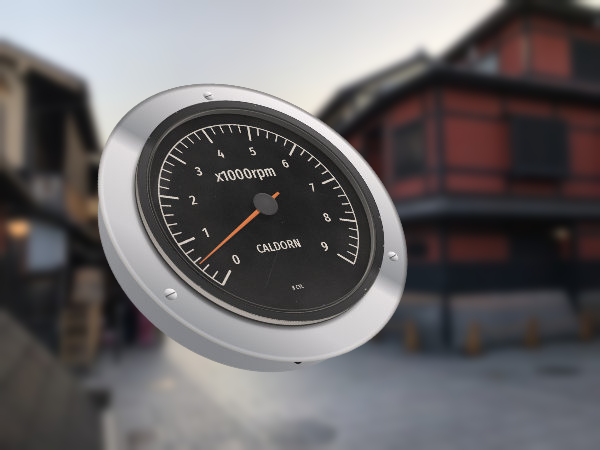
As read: 500 rpm
